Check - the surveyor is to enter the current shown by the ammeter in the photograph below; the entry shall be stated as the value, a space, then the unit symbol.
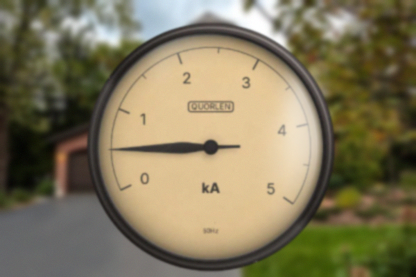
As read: 0.5 kA
